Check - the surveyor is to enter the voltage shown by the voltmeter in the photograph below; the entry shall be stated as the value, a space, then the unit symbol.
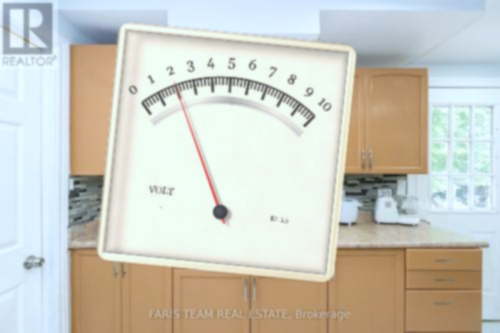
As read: 2 V
